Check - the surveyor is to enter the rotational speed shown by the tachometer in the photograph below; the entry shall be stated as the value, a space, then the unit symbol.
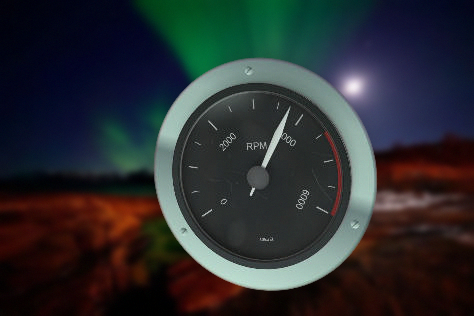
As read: 3750 rpm
